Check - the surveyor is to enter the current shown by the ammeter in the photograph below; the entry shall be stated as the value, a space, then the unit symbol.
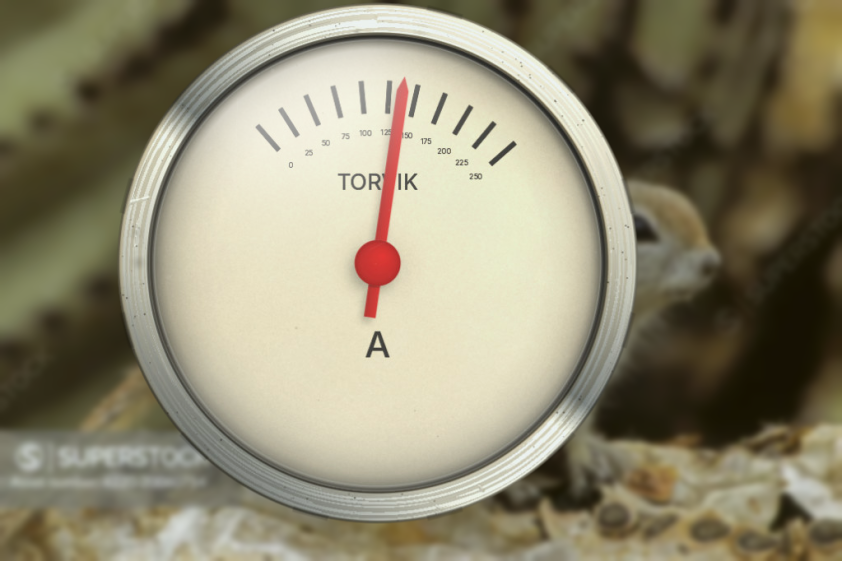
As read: 137.5 A
